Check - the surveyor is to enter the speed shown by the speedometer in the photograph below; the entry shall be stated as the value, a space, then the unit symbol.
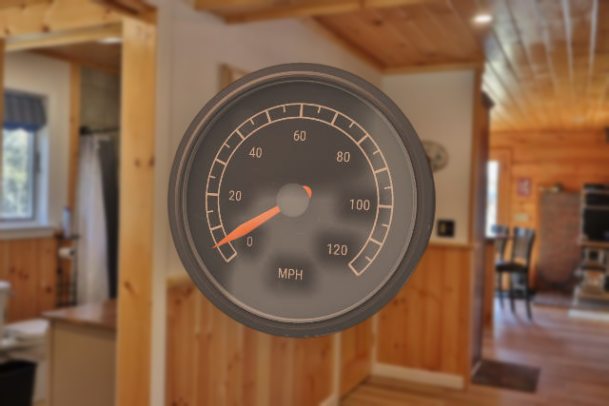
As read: 5 mph
